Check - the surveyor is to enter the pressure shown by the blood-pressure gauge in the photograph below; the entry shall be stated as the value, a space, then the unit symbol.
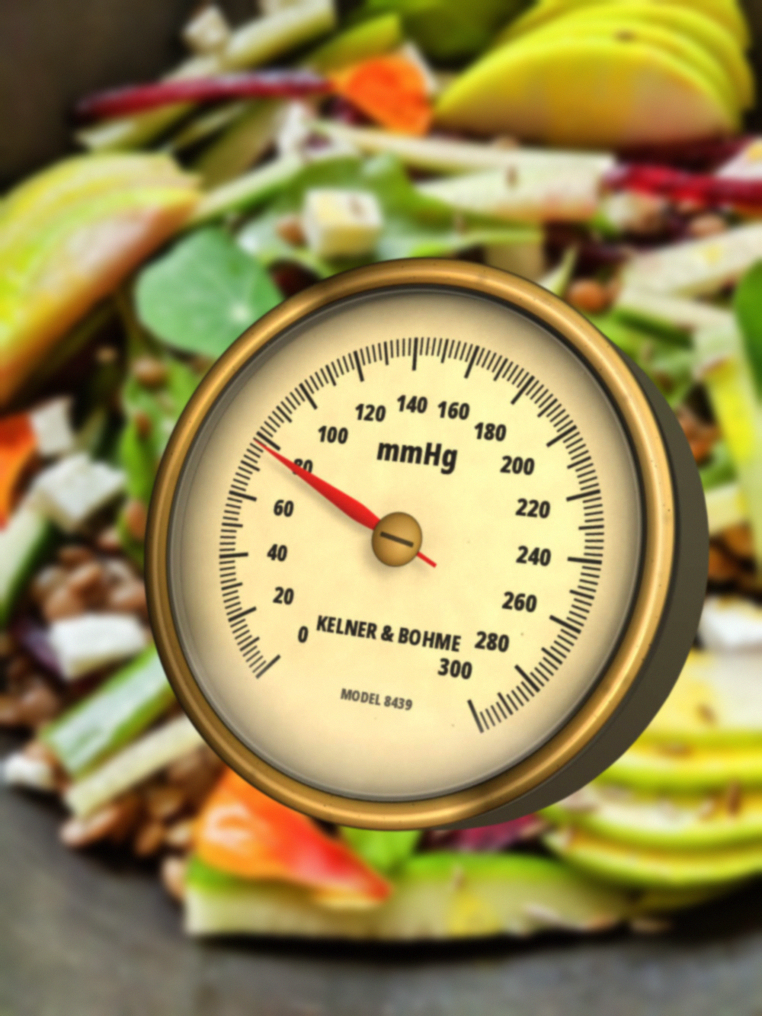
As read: 78 mmHg
